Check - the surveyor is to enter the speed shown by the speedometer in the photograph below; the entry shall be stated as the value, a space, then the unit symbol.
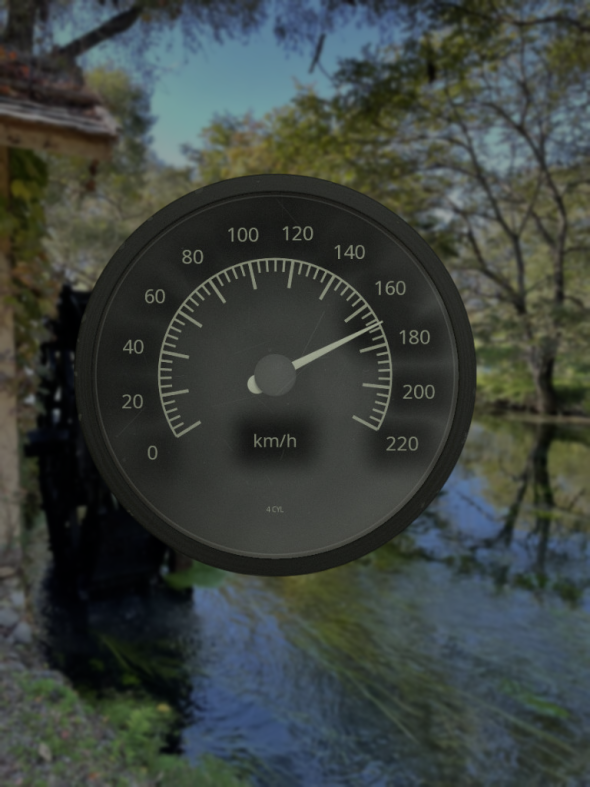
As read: 170 km/h
